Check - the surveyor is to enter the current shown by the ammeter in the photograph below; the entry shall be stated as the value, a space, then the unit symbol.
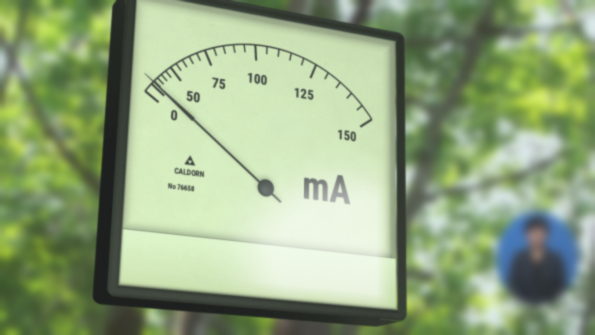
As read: 25 mA
